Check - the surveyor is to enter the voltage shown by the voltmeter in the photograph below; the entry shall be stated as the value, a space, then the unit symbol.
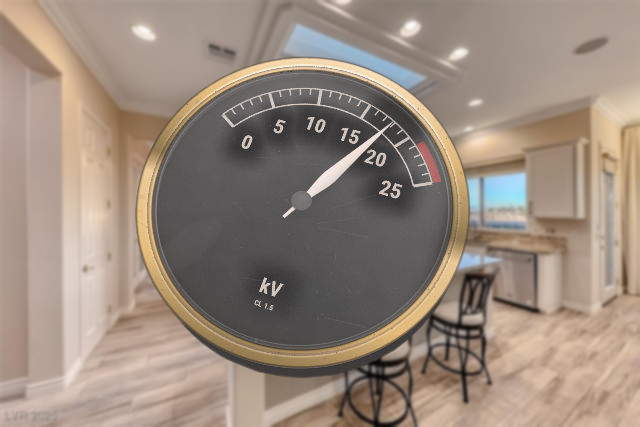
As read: 18 kV
